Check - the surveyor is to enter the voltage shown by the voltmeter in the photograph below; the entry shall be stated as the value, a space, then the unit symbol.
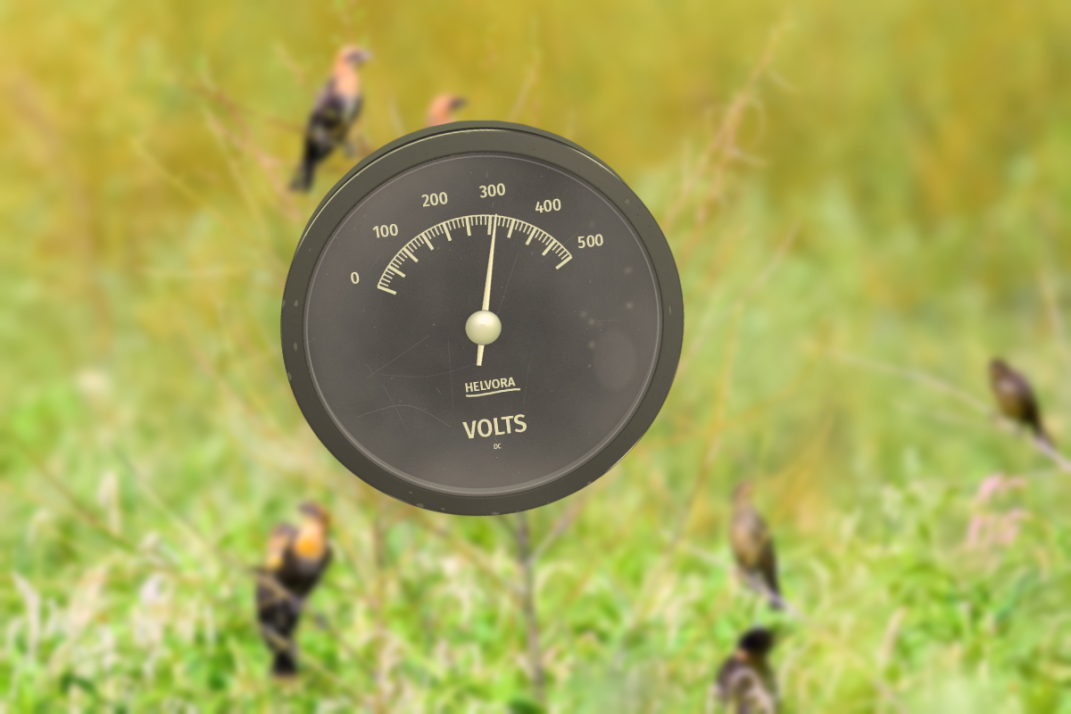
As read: 310 V
